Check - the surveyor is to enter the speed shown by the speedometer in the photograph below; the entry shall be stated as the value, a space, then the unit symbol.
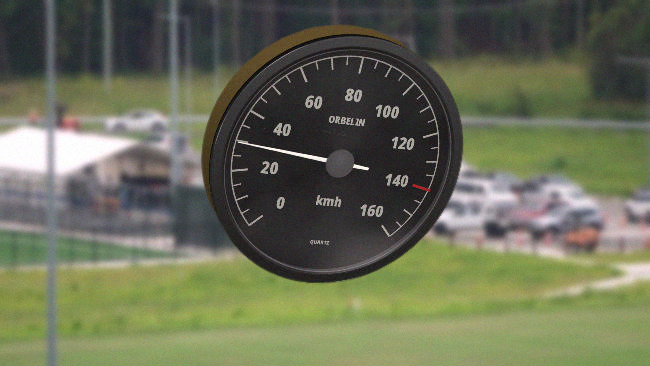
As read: 30 km/h
